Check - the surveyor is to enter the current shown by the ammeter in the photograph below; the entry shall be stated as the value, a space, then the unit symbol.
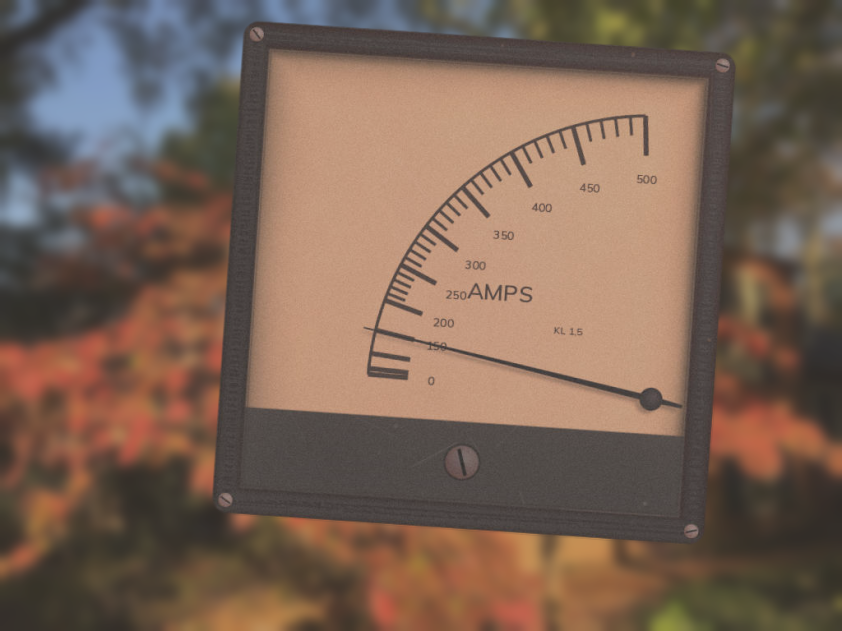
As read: 150 A
